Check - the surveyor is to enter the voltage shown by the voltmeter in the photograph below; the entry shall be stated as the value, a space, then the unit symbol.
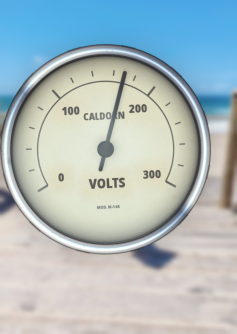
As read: 170 V
